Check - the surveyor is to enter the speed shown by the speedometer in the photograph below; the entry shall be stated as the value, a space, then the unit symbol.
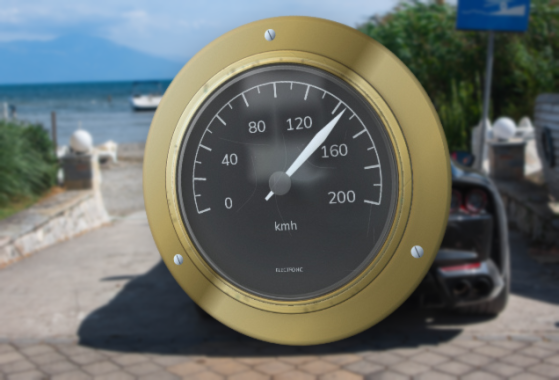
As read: 145 km/h
